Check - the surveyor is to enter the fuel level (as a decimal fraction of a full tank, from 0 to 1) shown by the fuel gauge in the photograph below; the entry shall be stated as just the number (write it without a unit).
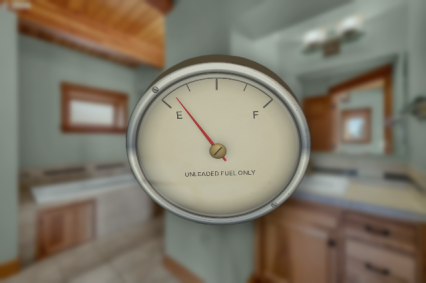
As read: 0.125
